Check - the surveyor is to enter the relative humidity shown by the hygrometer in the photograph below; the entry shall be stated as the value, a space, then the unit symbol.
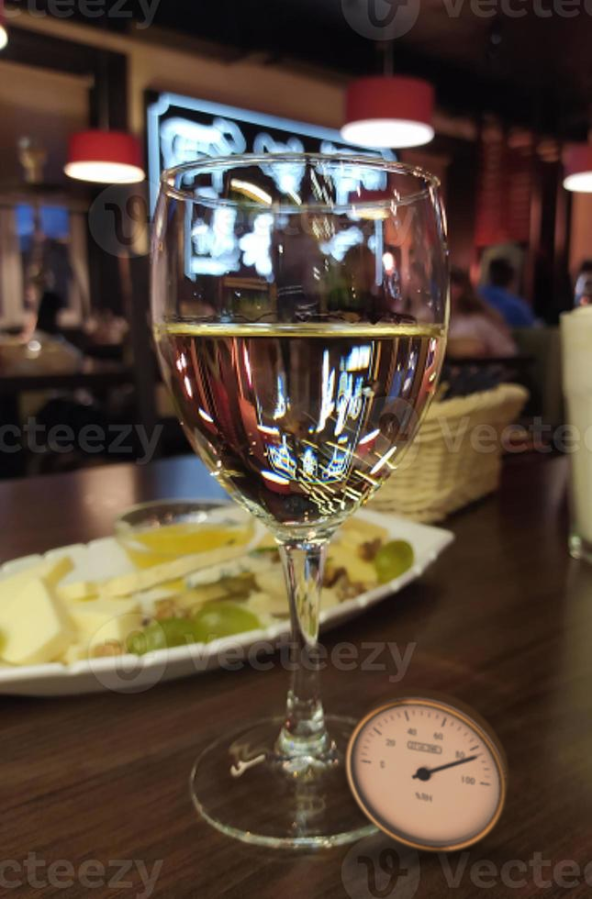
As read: 84 %
